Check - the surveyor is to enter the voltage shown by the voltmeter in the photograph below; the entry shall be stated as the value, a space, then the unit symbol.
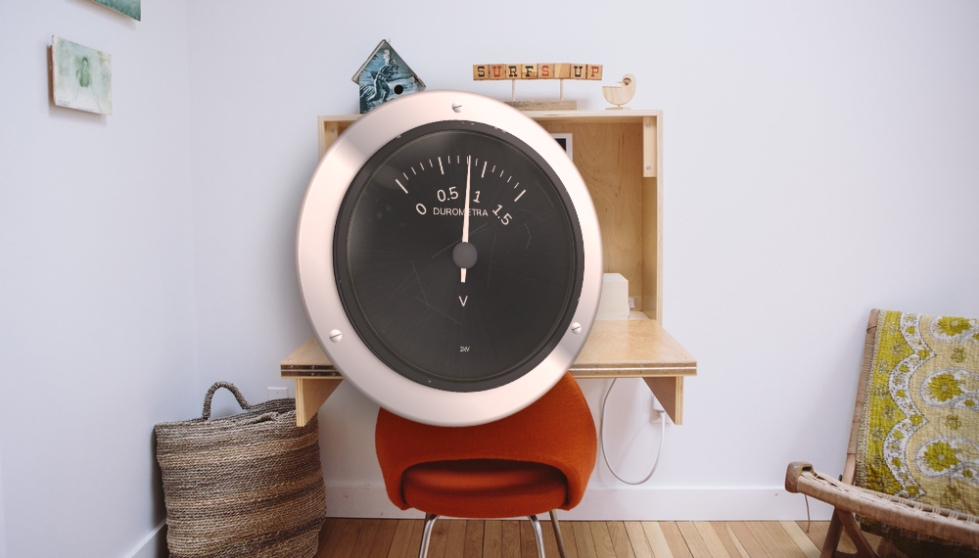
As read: 0.8 V
